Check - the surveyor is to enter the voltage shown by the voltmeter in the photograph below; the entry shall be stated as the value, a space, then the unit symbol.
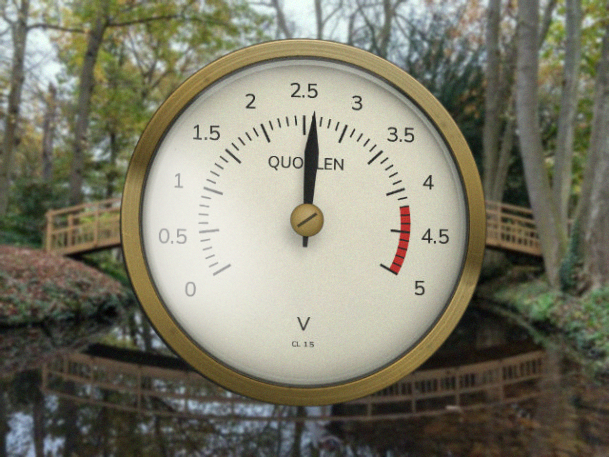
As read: 2.6 V
